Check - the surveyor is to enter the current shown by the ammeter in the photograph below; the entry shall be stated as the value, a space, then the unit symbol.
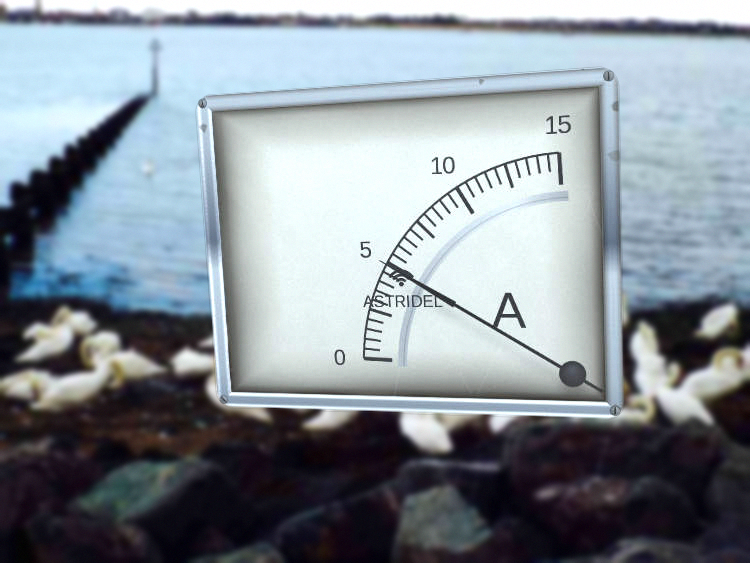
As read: 5 A
